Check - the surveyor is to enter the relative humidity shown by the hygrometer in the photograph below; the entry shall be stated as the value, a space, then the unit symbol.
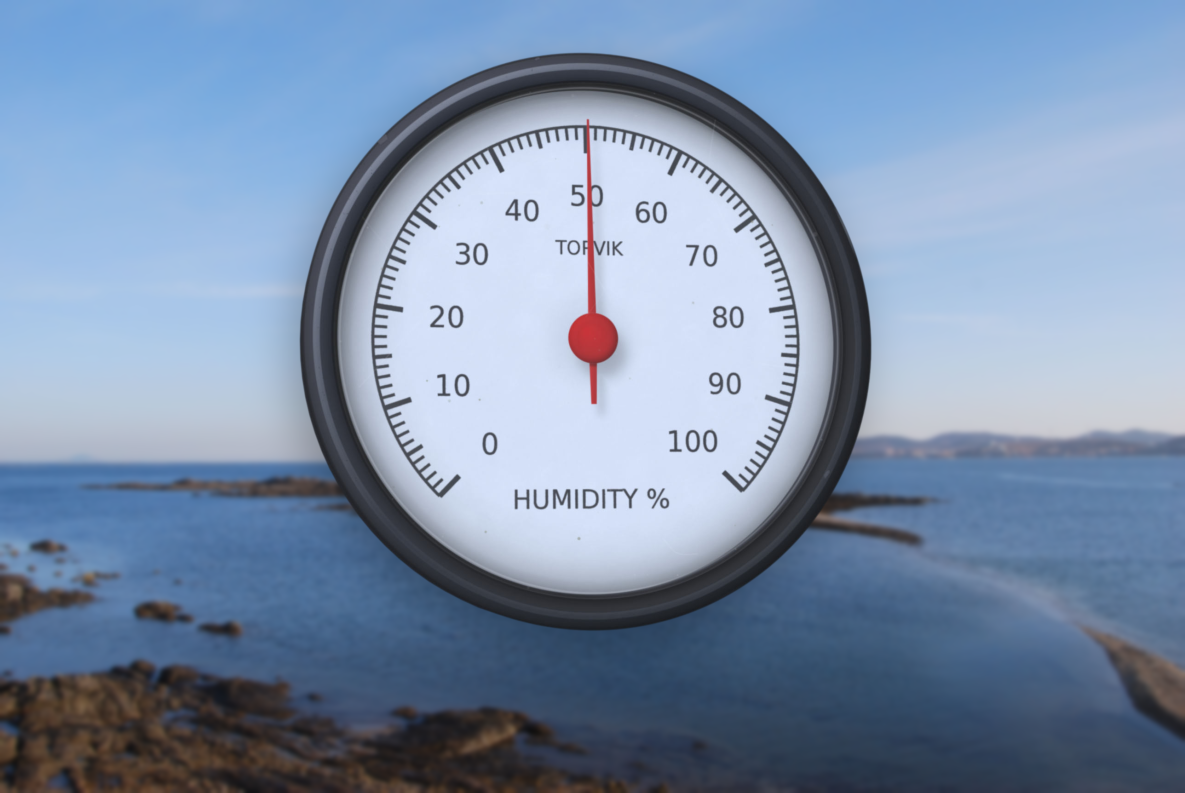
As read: 50 %
